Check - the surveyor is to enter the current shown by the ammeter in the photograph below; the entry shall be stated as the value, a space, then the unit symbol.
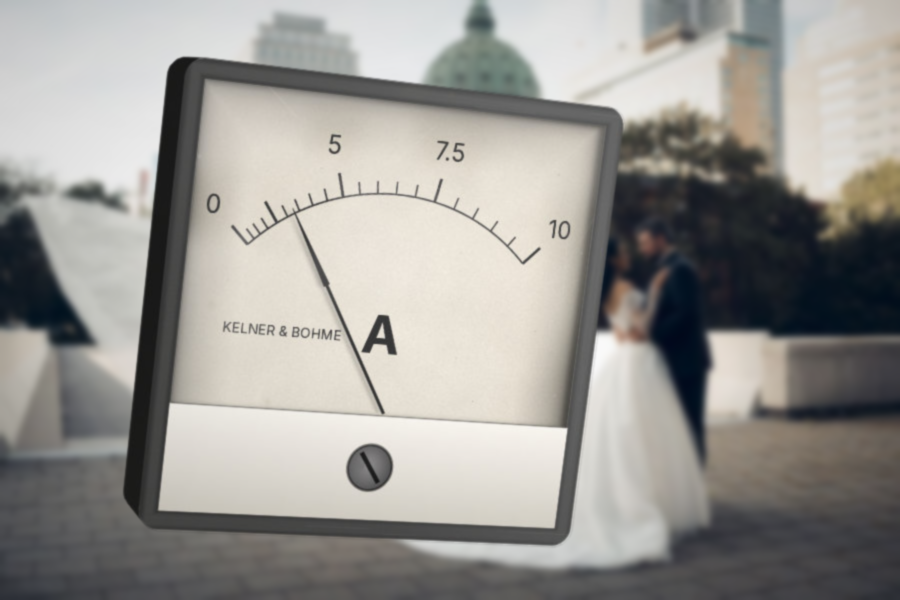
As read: 3.25 A
